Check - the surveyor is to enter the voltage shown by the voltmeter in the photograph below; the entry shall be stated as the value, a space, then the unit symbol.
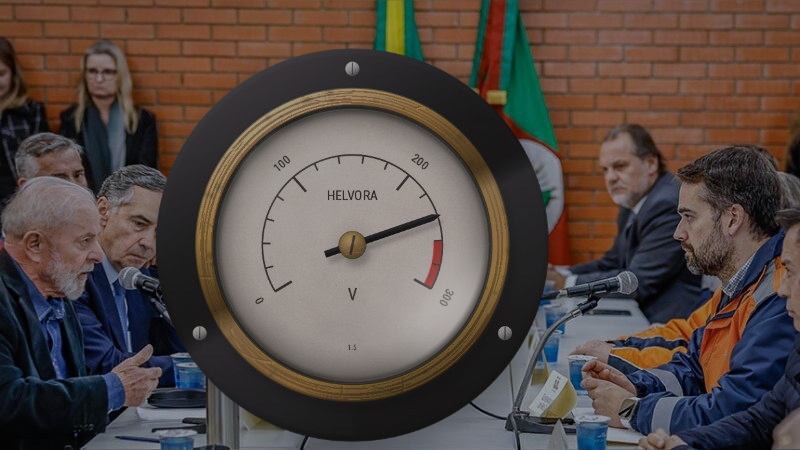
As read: 240 V
